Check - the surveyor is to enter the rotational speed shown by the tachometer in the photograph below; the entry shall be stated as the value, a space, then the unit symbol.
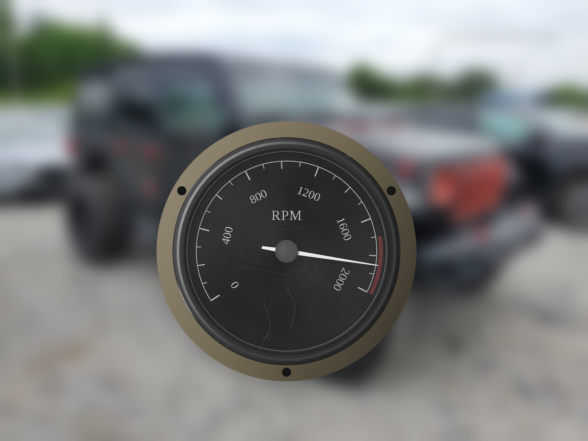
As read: 1850 rpm
